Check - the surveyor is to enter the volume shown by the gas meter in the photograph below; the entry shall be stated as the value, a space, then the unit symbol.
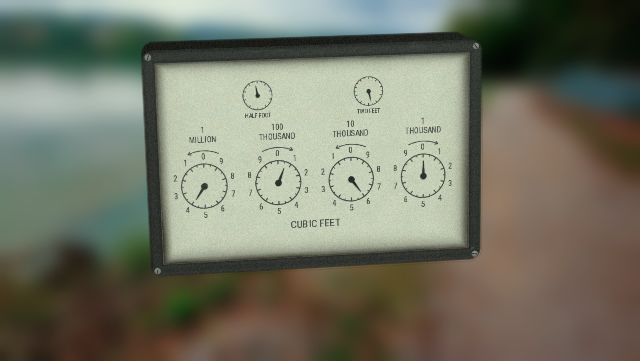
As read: 406000 ft³
